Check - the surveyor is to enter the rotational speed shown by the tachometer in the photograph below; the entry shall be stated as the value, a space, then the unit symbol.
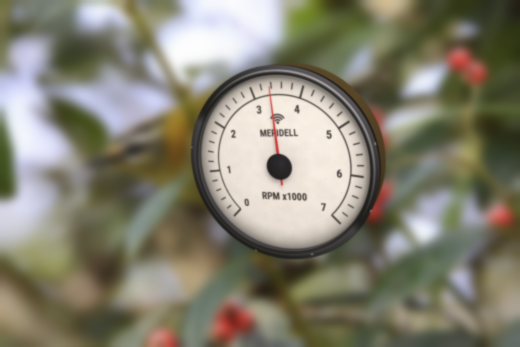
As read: 3400 rpm
